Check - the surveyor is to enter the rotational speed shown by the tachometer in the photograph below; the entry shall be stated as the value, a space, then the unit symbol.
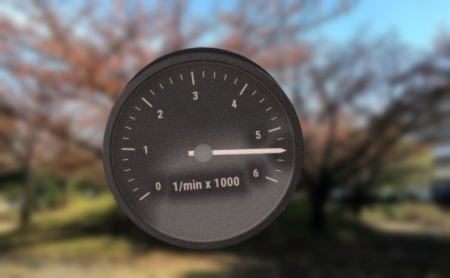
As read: 5400 rpm
